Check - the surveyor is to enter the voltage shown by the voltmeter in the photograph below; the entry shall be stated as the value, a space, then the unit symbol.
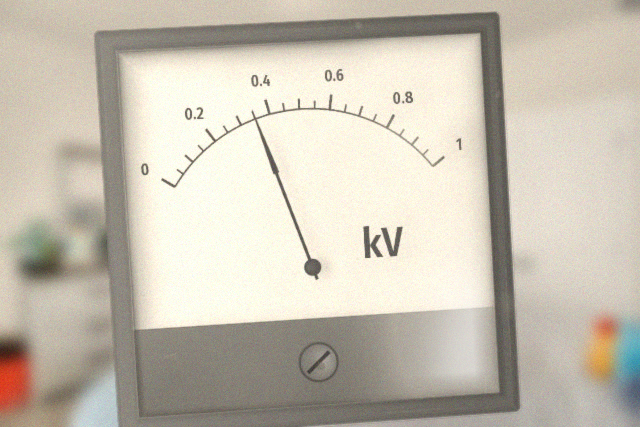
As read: 0.35 kV
